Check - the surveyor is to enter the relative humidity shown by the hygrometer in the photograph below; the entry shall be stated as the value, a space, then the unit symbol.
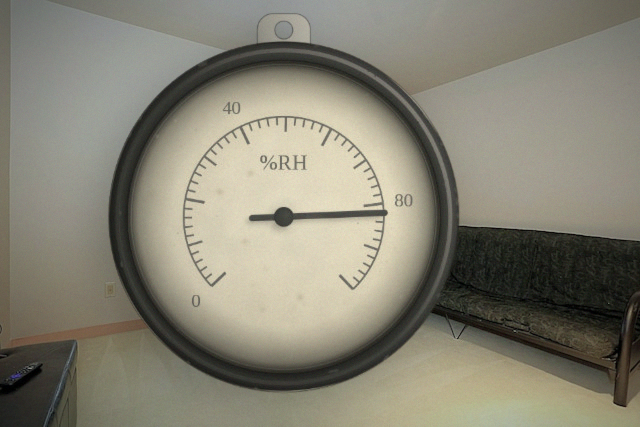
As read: 82 %
